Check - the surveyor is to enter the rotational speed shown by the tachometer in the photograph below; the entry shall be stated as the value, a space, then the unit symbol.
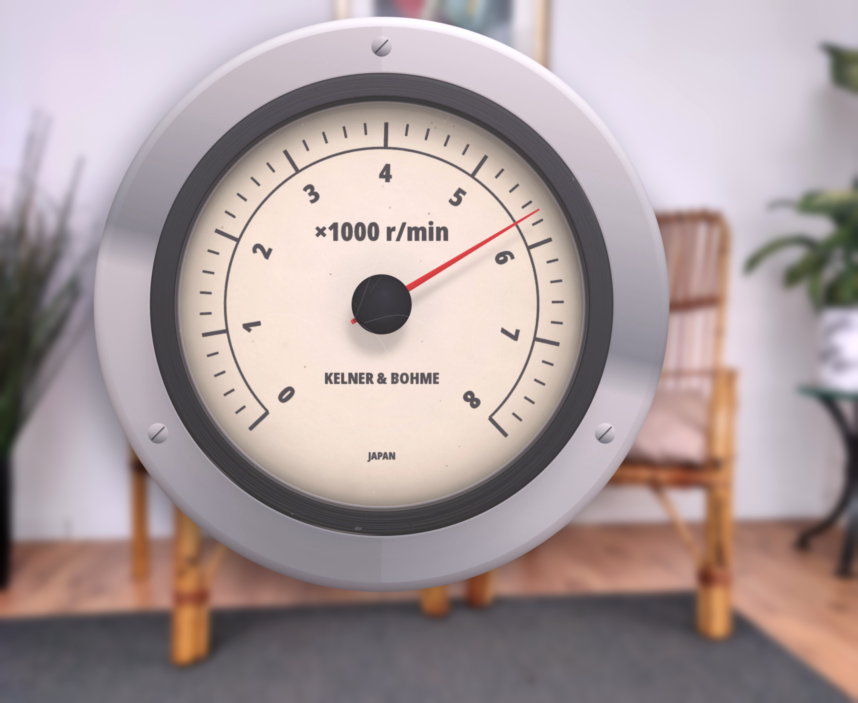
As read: 5700 rpm
